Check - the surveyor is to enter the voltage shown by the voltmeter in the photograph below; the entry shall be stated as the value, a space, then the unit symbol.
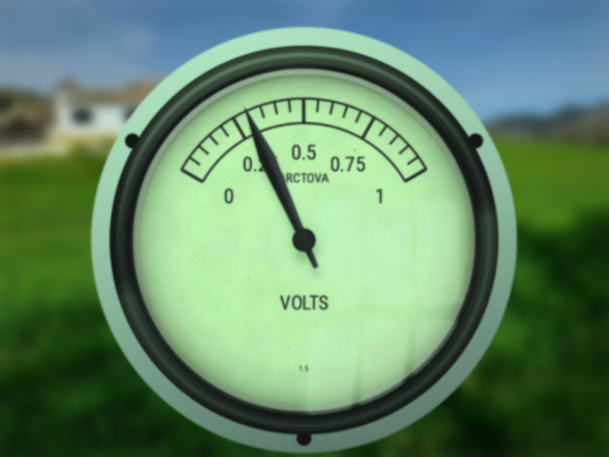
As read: 0.3 V
